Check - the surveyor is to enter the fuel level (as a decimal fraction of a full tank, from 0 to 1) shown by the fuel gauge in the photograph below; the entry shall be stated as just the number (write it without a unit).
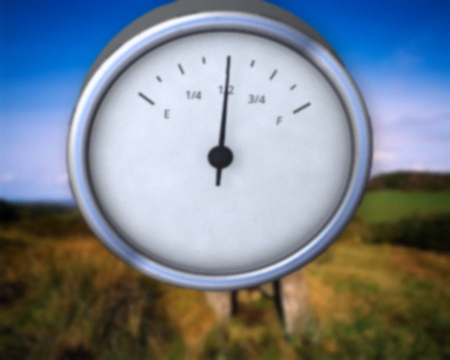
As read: 0.5
